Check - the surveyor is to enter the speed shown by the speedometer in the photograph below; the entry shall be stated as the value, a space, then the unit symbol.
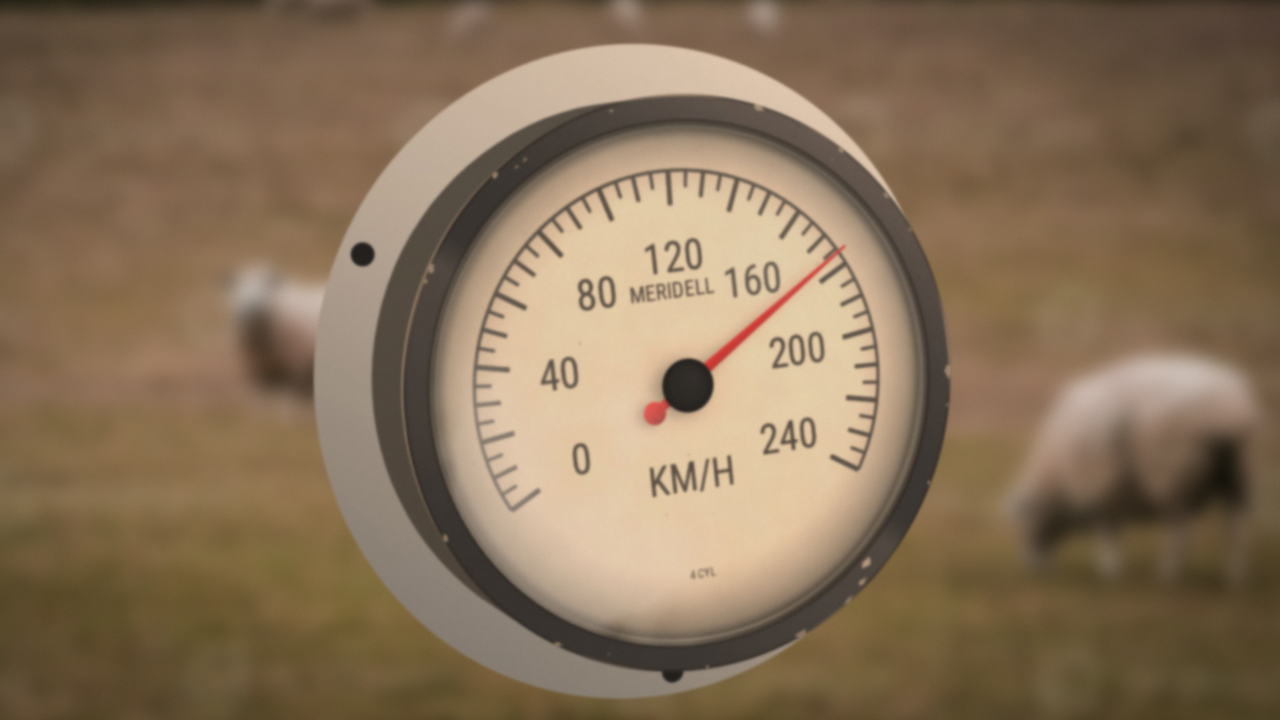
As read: 175 km/h
